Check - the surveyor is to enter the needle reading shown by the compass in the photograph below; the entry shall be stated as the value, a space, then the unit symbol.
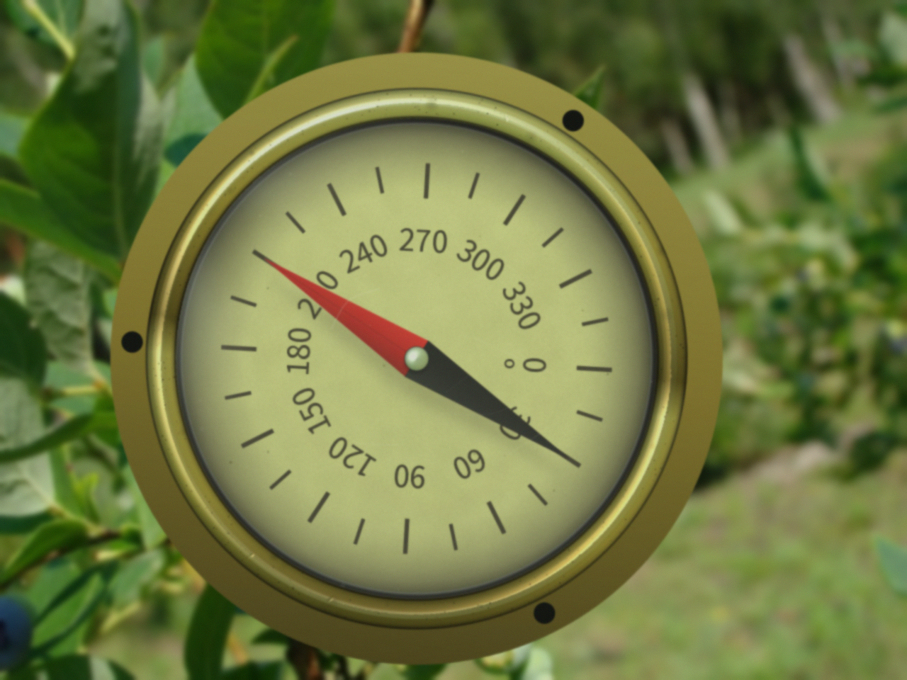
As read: 210 °
